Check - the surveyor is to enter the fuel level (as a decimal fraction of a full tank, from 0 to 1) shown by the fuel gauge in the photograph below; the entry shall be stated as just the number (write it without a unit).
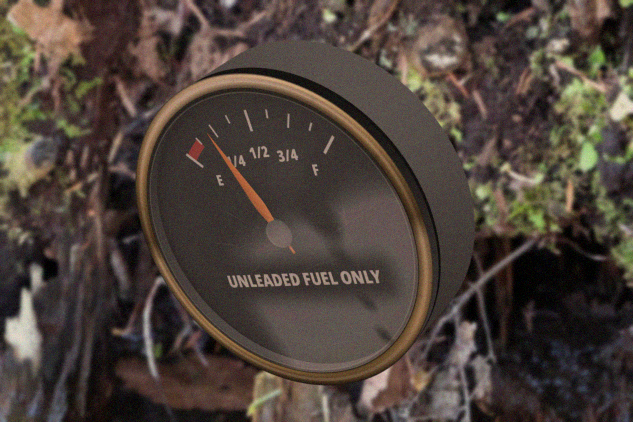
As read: 0.25
